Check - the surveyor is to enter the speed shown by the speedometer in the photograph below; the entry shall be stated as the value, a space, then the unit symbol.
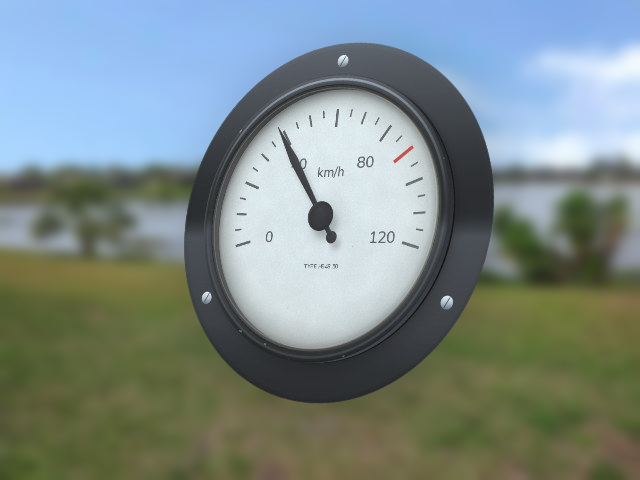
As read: 40 km/h
